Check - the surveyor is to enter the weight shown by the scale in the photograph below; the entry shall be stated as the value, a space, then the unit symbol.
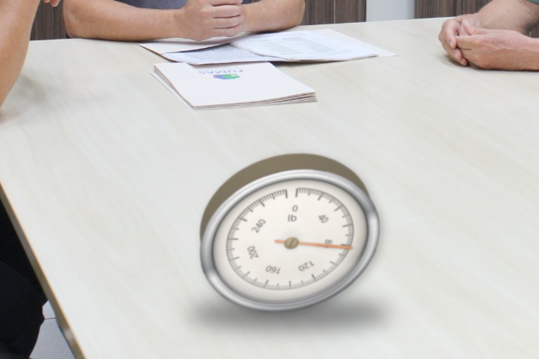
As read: 80 lb
